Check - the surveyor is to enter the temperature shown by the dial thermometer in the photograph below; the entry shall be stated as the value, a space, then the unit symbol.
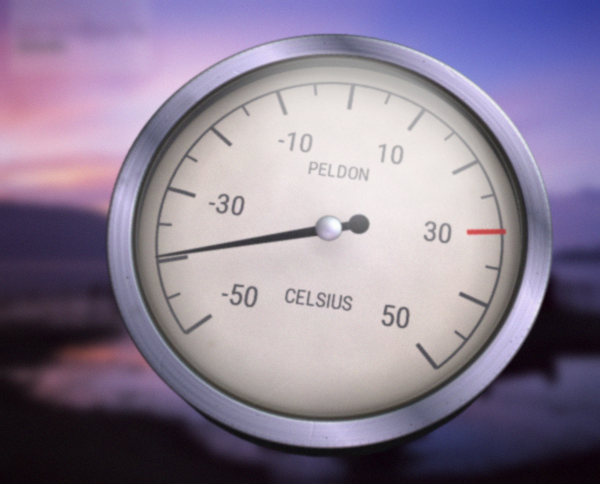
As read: -40 °C
